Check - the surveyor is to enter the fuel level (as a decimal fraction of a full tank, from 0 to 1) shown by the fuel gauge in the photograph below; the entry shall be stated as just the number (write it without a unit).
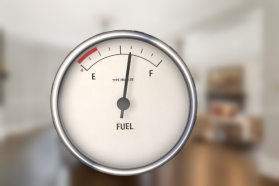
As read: 0.625
